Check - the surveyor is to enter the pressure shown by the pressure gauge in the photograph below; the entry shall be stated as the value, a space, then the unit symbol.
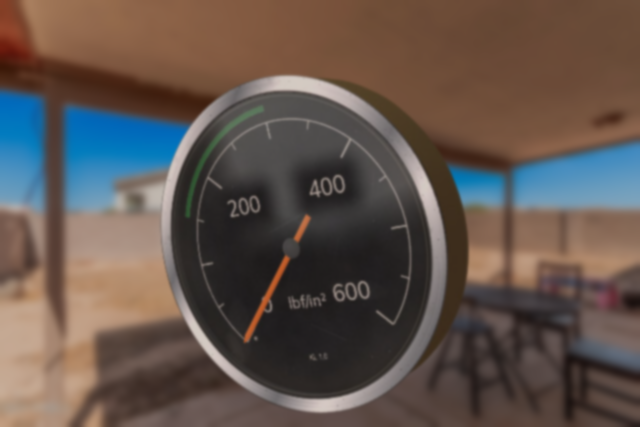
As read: 0 psi
